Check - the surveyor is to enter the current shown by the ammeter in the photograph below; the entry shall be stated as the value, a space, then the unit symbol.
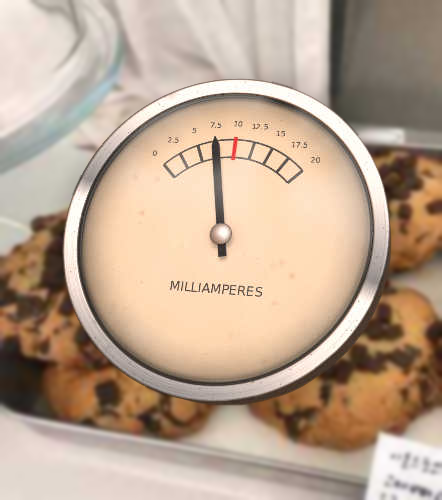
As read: 7.5 mA
